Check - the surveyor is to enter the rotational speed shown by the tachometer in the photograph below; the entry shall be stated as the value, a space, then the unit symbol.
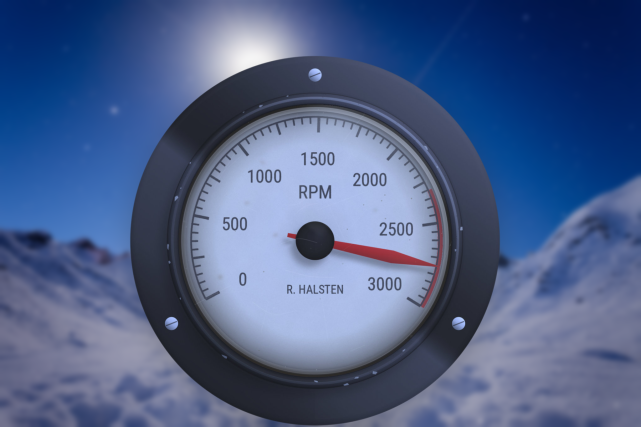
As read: 2750 rpm
